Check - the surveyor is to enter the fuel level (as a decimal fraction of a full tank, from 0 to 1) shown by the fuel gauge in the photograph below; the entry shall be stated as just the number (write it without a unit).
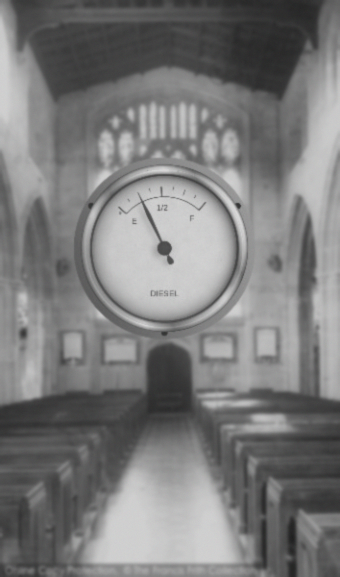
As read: 0.25
